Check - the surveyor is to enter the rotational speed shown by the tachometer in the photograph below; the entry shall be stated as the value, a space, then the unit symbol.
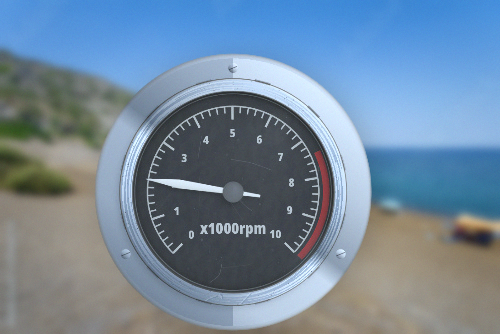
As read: 2000 rpm
